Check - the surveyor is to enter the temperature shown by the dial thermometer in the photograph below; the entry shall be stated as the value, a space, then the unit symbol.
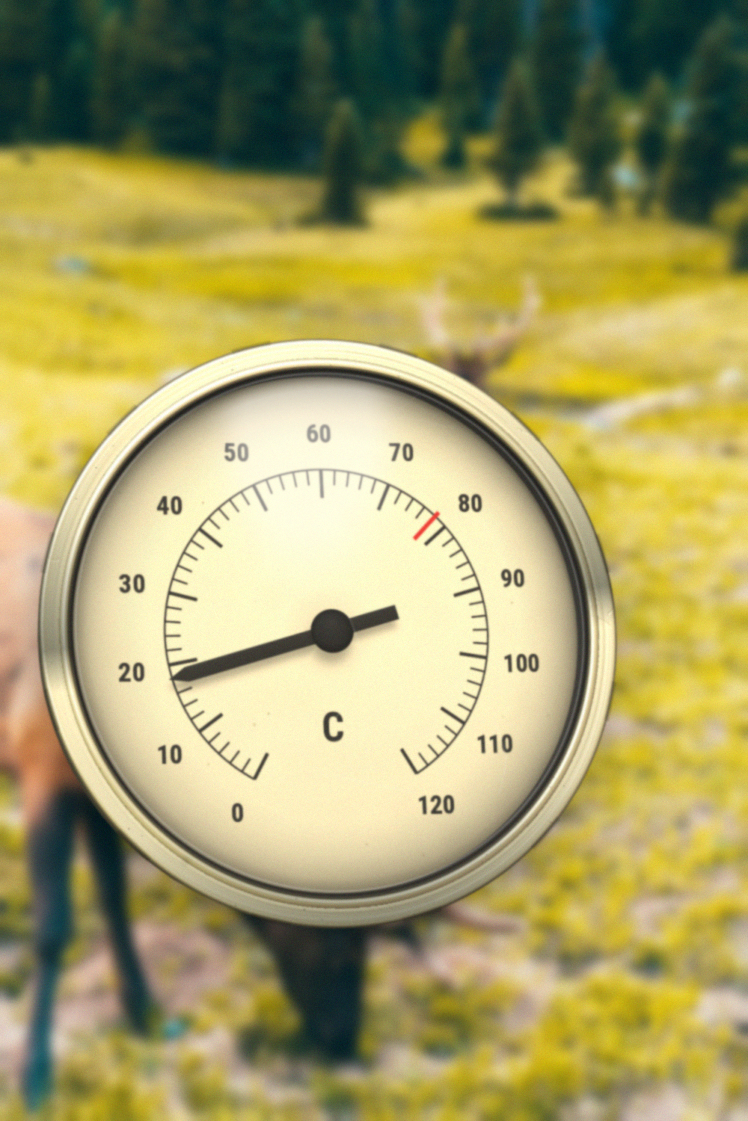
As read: 18 °C
